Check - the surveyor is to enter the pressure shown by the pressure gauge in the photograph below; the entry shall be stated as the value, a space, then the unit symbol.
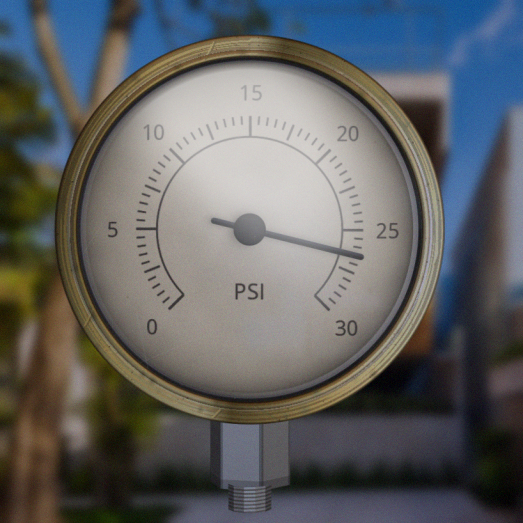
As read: 26.5 psi
